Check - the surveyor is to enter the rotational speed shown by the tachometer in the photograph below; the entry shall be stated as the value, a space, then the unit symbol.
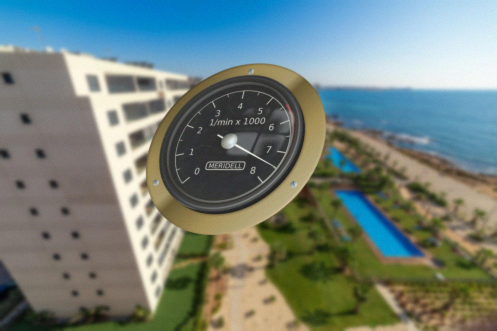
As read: 7500 rpm
